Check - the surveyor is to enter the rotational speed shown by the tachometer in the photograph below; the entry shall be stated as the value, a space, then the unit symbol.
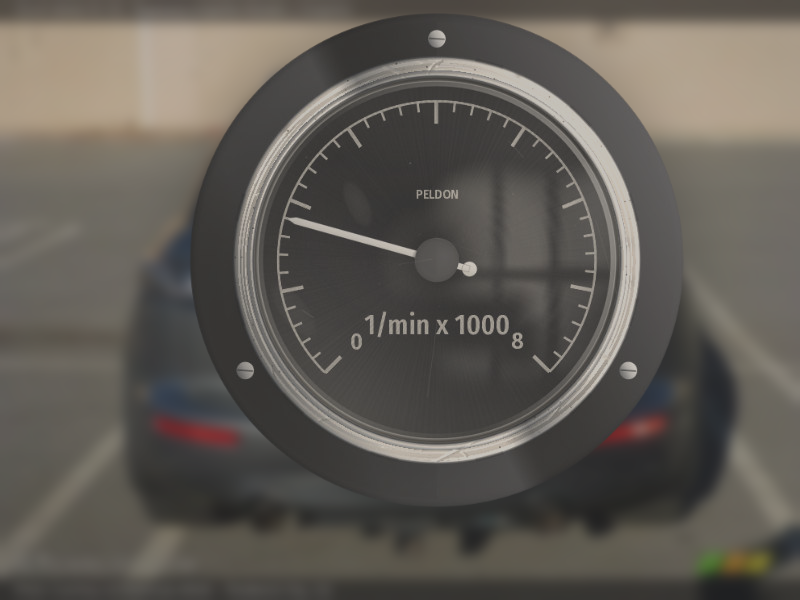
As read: 1800 rpm
